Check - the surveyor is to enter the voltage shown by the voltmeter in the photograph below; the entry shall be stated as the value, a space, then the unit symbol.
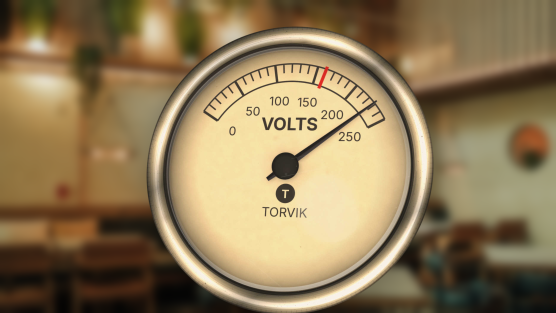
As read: 230 V
